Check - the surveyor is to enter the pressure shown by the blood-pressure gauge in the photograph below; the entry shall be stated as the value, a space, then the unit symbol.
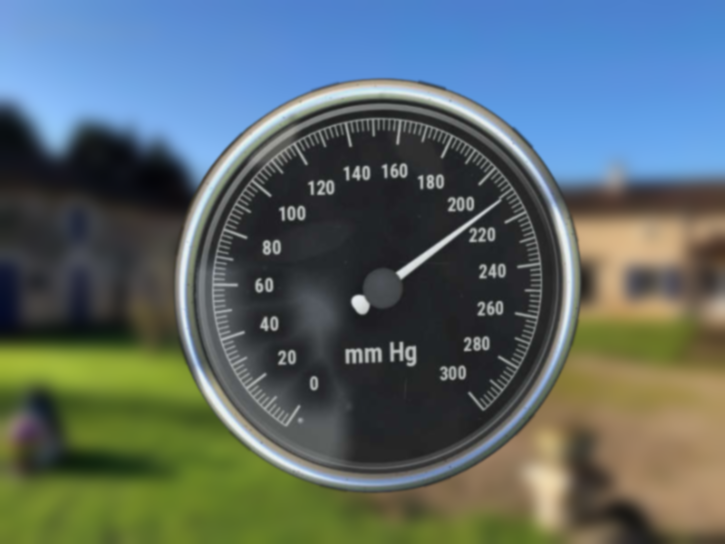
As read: 210 mmHg
